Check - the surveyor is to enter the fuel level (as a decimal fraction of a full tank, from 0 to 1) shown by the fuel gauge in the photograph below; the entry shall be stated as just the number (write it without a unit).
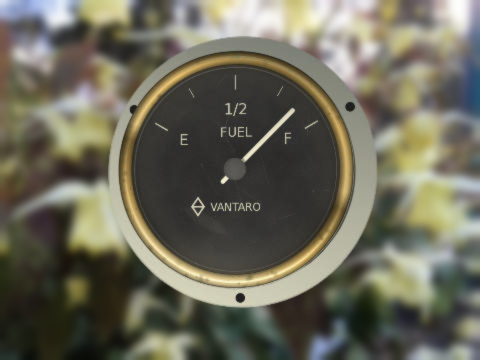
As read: 0.875
